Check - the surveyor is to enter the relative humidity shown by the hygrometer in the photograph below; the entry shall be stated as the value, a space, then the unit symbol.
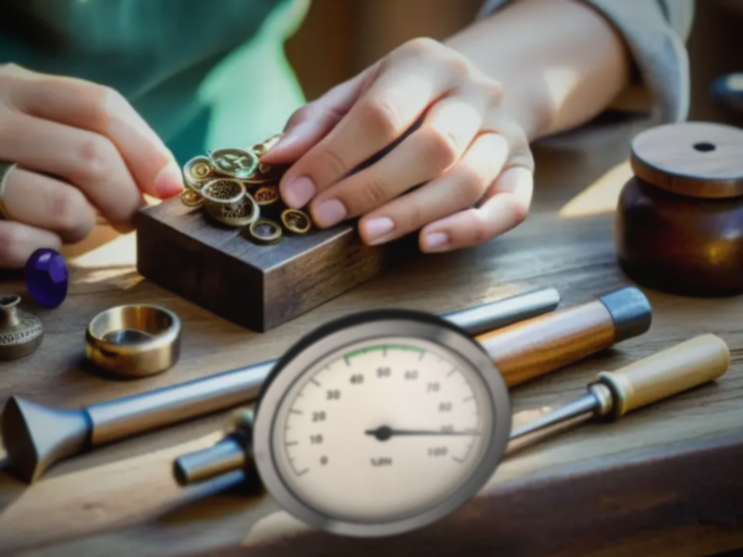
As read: 90 %
